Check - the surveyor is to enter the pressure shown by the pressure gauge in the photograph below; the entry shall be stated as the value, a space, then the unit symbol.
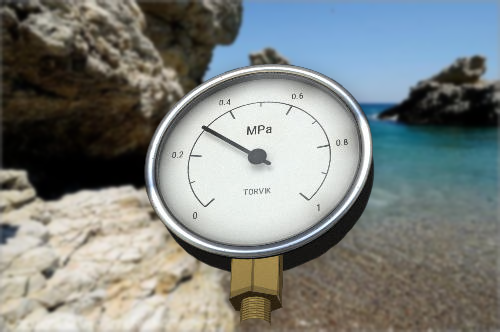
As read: 0.3 MPa
